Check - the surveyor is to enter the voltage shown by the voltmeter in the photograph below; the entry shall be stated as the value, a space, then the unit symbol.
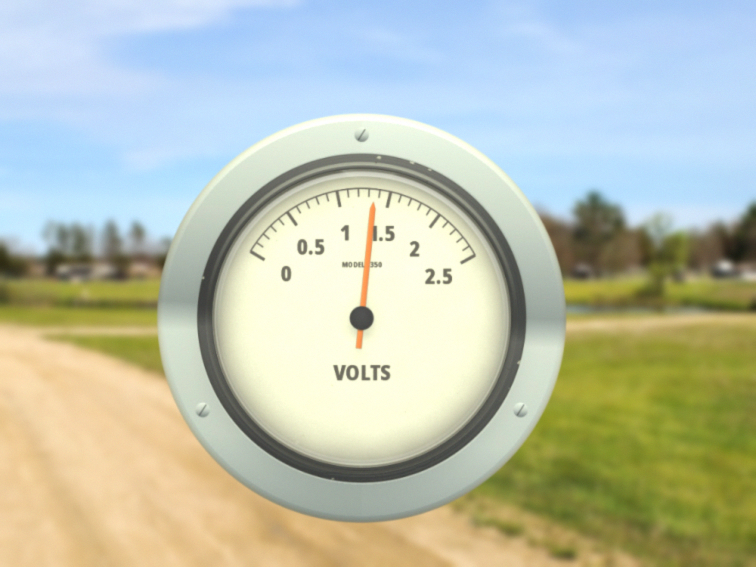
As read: 1.35 V
